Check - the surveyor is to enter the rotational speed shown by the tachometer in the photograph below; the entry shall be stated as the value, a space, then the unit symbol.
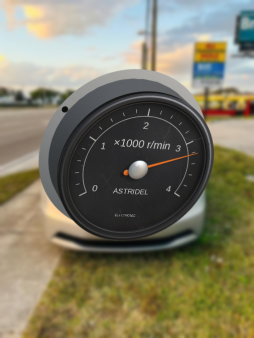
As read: 3200 rpm
